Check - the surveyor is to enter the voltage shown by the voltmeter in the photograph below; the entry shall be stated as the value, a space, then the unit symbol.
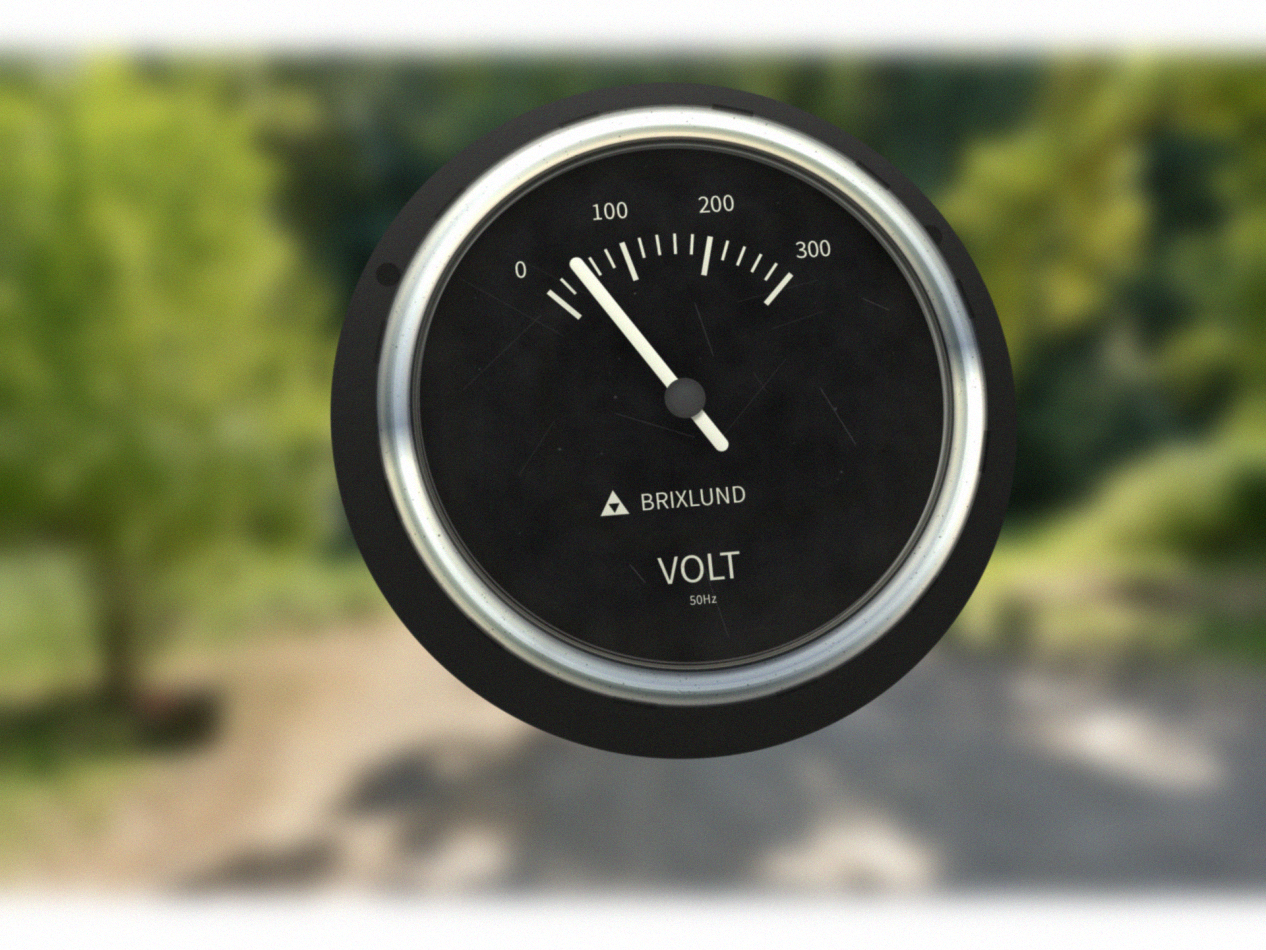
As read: 40 V
